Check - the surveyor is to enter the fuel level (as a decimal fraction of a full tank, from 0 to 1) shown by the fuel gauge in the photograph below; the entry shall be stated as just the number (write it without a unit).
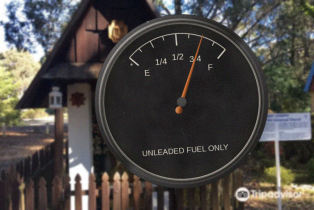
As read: 0.75
